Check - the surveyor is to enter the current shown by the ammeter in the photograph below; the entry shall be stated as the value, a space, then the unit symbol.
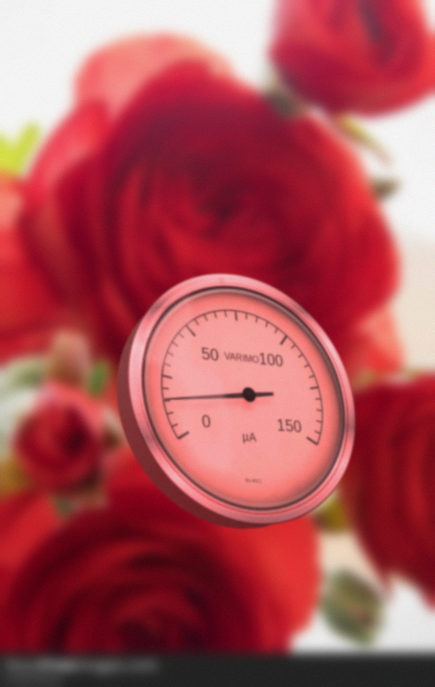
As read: 15 µA
